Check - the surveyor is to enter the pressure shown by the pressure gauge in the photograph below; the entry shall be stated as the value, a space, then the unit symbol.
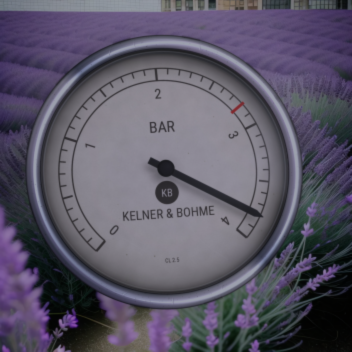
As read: 3.8 bar
